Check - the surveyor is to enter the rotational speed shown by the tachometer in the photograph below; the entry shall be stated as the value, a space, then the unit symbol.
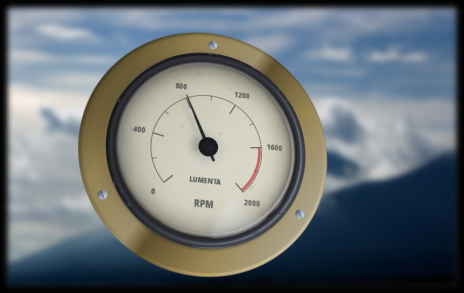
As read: 800 rpm
